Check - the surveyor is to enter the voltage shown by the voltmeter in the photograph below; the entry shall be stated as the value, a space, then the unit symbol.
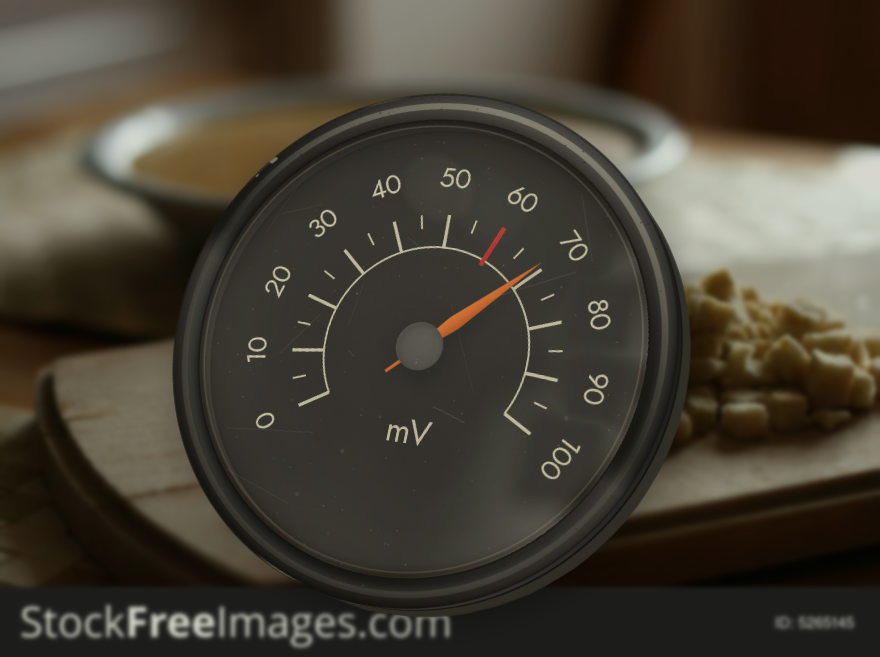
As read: 70 mV
